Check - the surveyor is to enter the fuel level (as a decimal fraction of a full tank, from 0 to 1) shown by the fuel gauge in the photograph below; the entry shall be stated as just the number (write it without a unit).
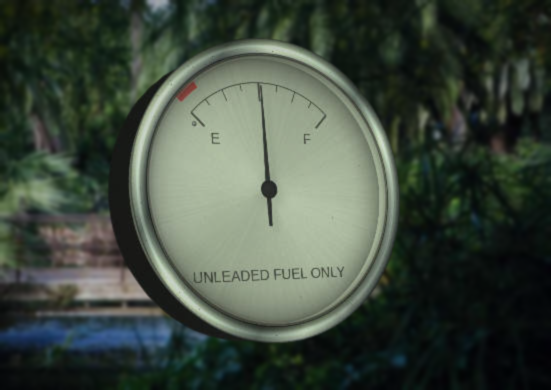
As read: 0.5
